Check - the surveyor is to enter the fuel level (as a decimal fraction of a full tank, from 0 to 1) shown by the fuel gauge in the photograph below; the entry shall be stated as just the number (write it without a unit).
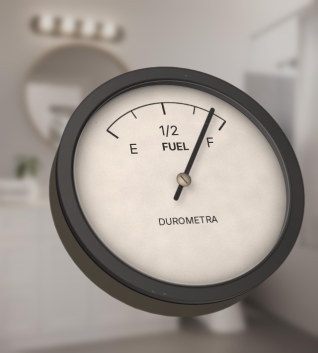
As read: 0.875
